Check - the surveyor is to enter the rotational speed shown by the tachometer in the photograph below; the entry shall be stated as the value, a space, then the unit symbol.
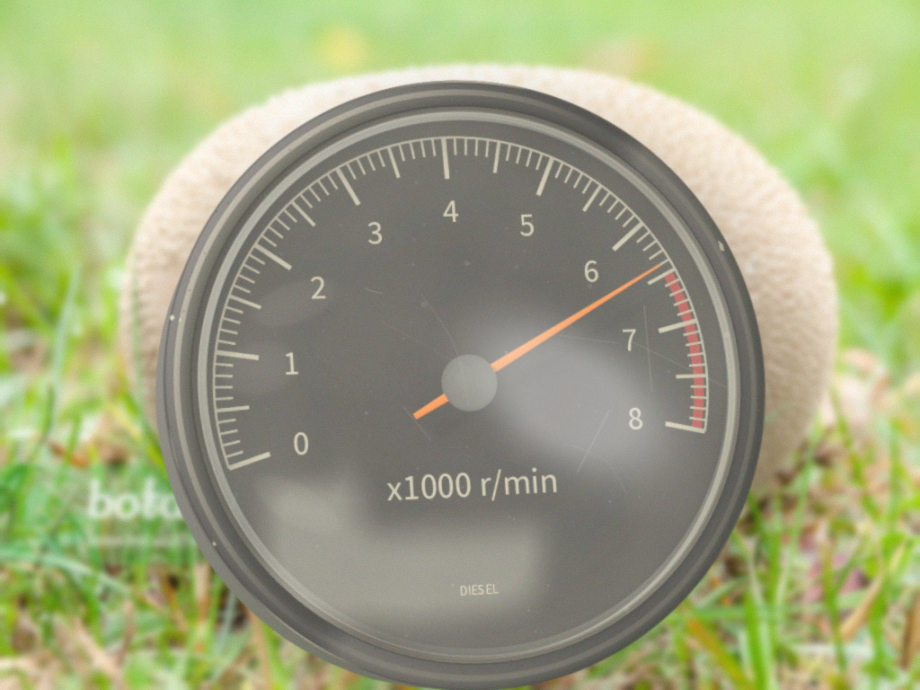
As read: 6400 rpm
